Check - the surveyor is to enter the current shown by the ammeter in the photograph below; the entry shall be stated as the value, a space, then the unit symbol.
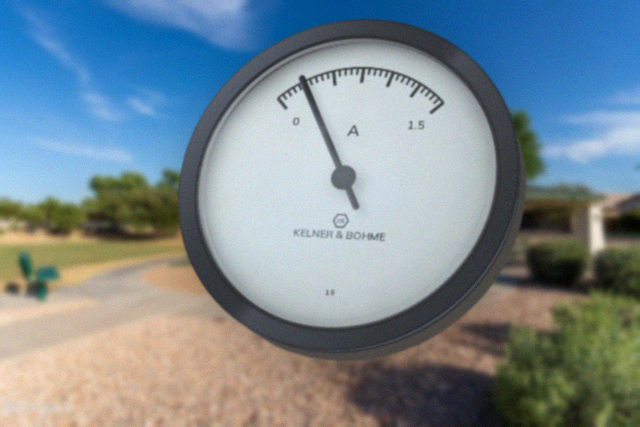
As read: 0.25 A
